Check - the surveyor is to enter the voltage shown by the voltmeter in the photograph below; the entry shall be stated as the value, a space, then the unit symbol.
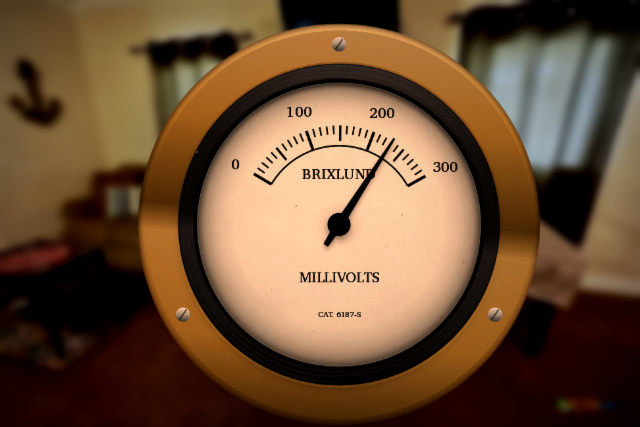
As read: 230 mV
